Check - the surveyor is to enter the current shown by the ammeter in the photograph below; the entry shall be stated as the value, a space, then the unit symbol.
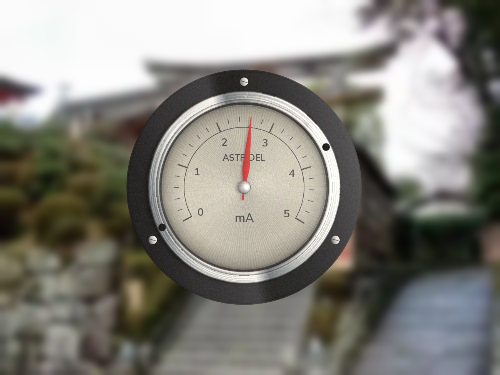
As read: 2.6 mA
